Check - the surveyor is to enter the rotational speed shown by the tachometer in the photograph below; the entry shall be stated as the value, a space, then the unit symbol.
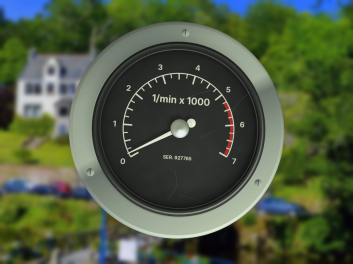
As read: 125 rpm
